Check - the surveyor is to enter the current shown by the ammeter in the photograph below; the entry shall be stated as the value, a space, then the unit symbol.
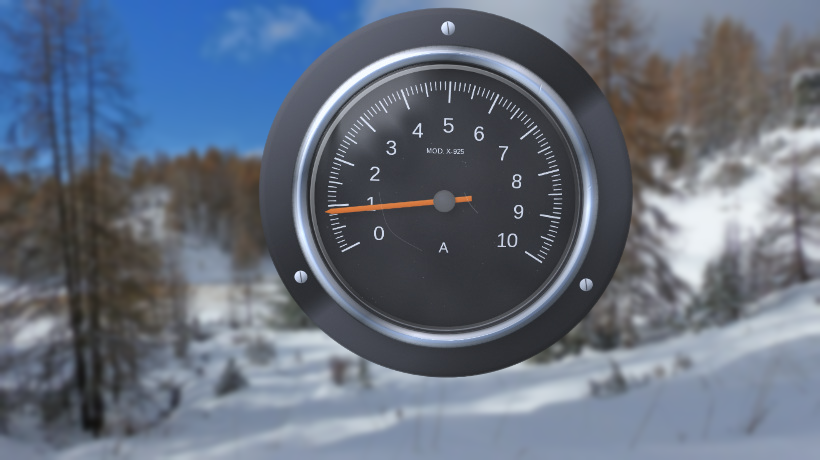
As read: 0.9 A
